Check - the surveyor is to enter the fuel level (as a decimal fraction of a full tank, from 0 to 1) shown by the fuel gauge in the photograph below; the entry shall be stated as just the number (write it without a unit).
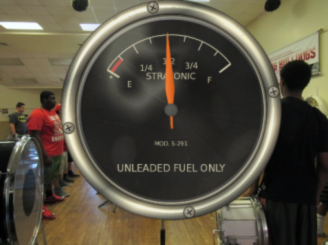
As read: 0.5
